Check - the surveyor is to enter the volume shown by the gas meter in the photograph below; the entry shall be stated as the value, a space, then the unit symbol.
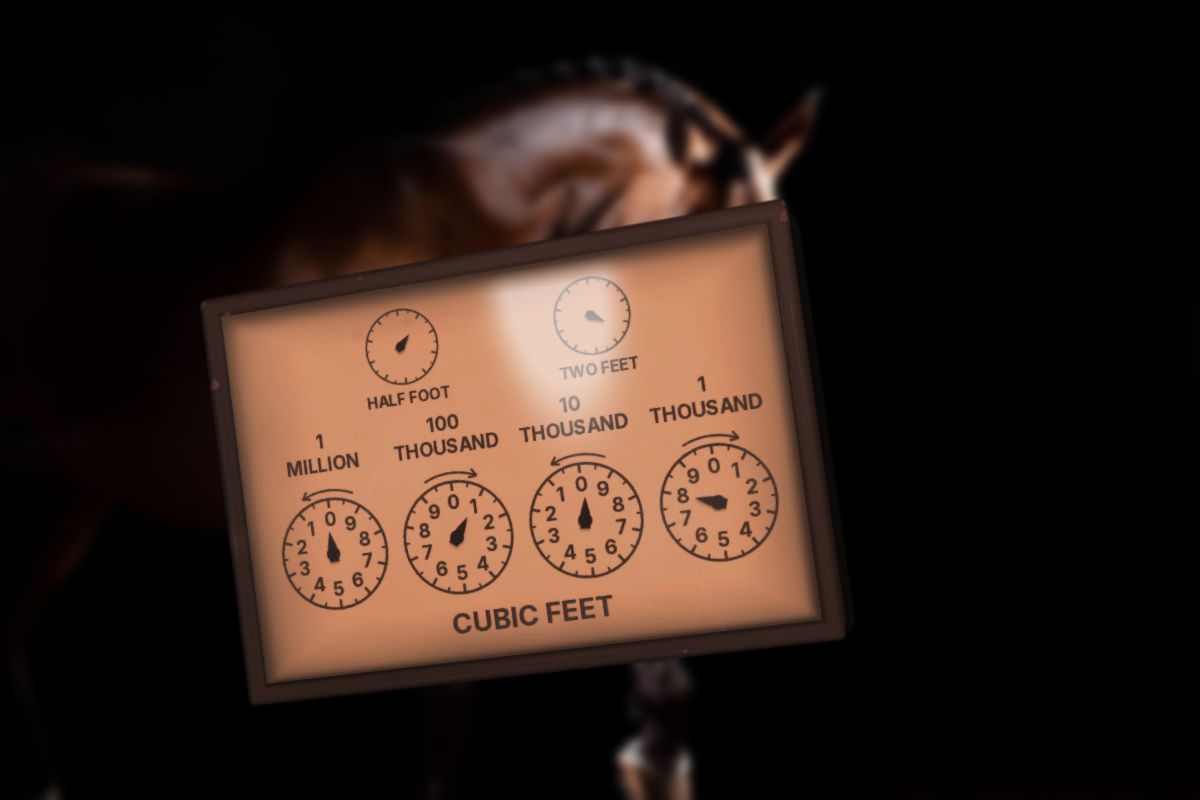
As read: 9800 ft³
